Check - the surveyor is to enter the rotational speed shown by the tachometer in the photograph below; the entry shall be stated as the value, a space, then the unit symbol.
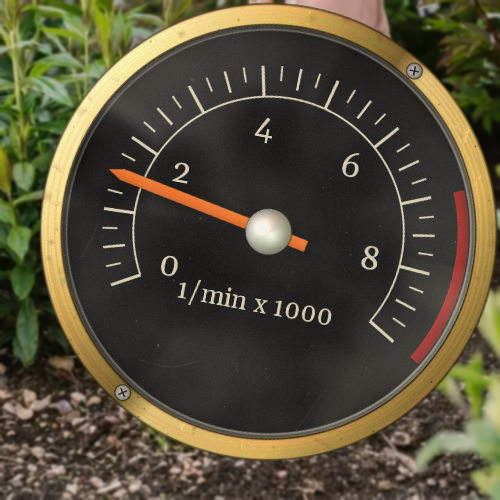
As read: 1500 rpm
